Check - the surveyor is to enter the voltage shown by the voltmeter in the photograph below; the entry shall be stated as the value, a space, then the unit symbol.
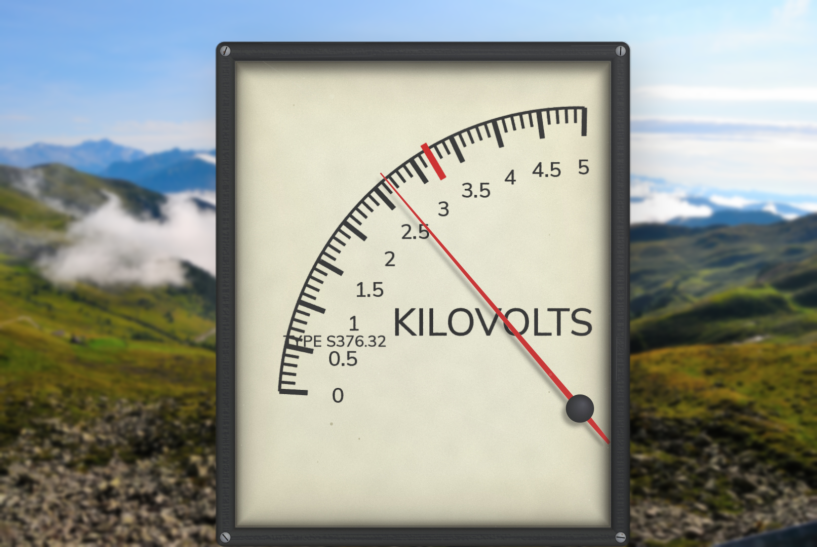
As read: 2.65 kV
